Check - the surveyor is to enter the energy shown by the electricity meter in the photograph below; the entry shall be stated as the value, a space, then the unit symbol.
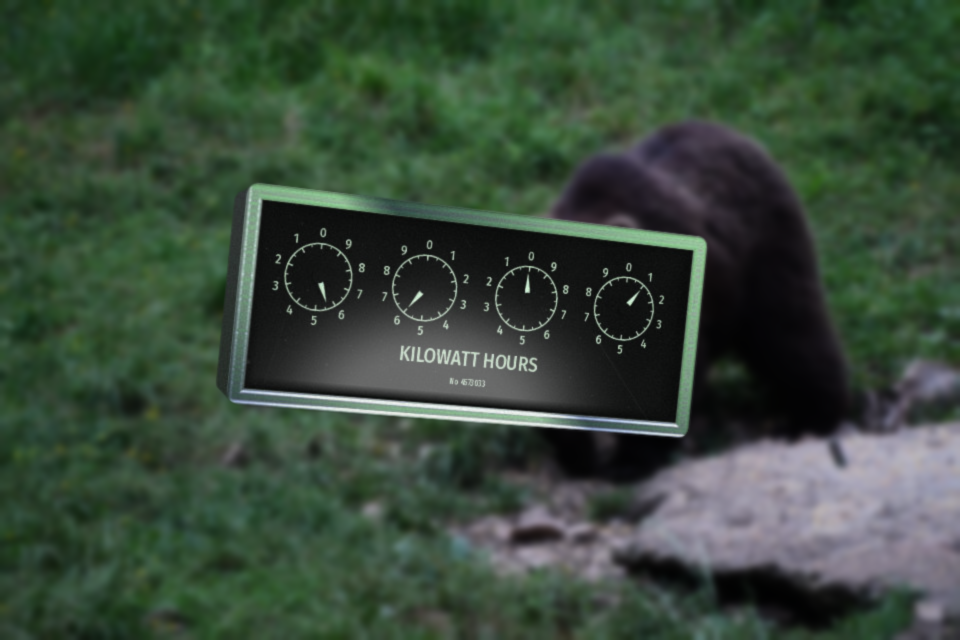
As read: 5601 kWh
